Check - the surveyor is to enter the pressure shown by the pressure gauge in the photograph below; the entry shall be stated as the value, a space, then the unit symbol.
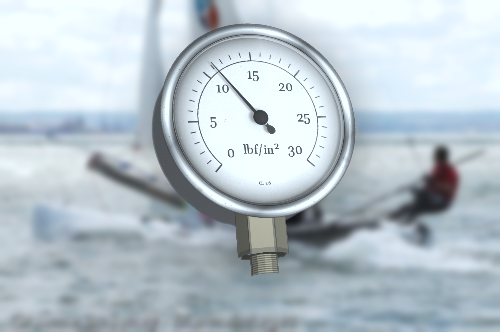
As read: 11 psi
